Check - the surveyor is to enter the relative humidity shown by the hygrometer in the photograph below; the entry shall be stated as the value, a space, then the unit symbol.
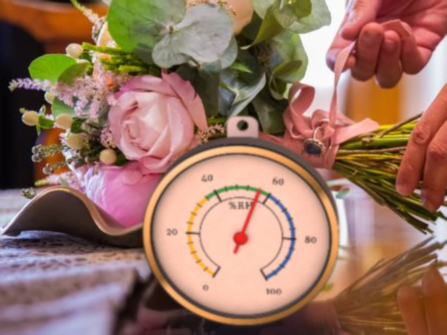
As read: 56 %
